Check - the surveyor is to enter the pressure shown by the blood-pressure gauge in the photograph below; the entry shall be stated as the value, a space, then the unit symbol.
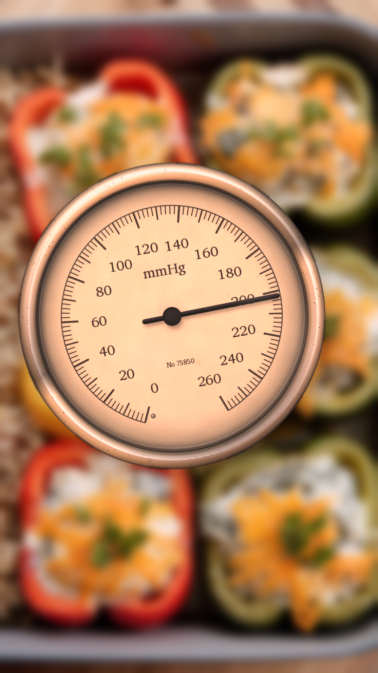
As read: 202 mmHg
